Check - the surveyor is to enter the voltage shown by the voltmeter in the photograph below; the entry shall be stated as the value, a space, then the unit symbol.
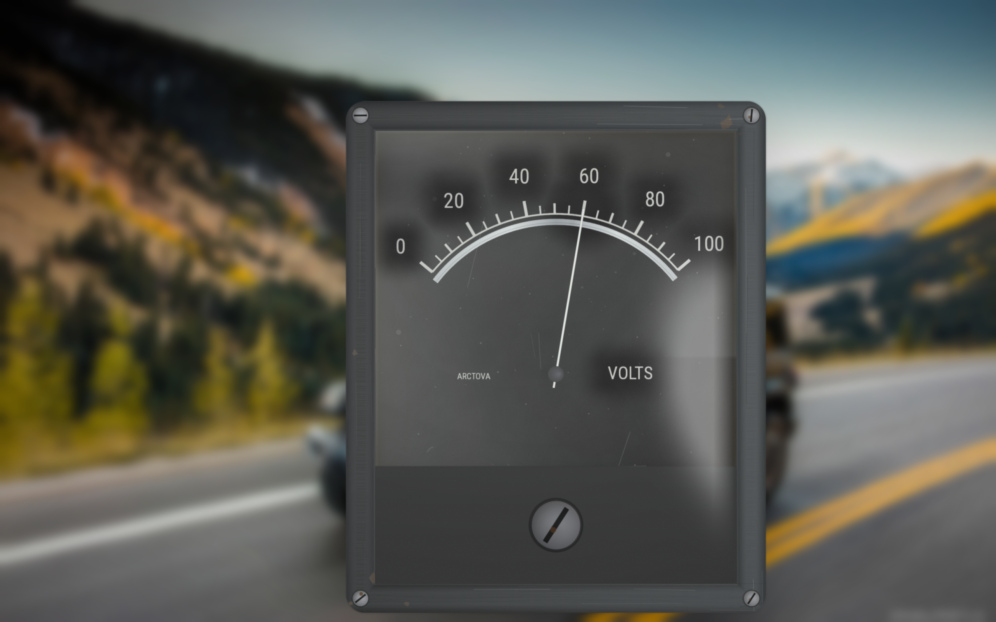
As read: 60 V
